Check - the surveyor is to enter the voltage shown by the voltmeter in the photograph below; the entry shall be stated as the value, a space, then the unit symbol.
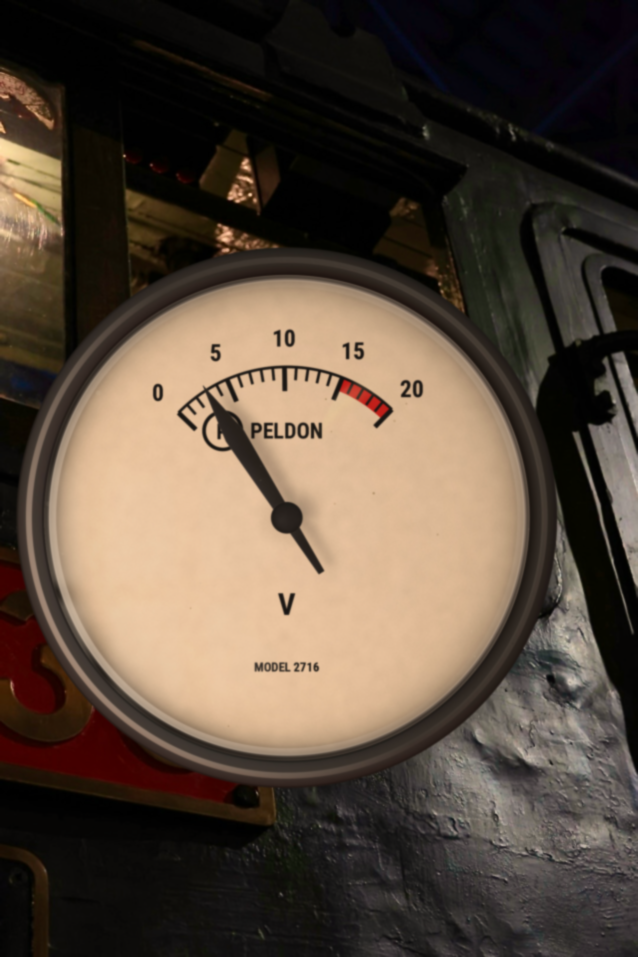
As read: 3 V
